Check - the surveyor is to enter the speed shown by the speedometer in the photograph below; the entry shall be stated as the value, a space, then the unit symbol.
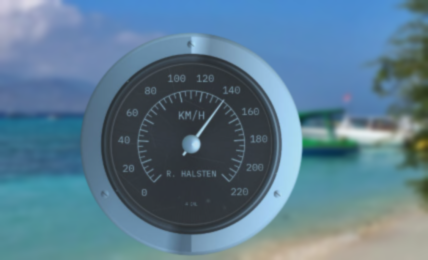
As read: 140 km/h
